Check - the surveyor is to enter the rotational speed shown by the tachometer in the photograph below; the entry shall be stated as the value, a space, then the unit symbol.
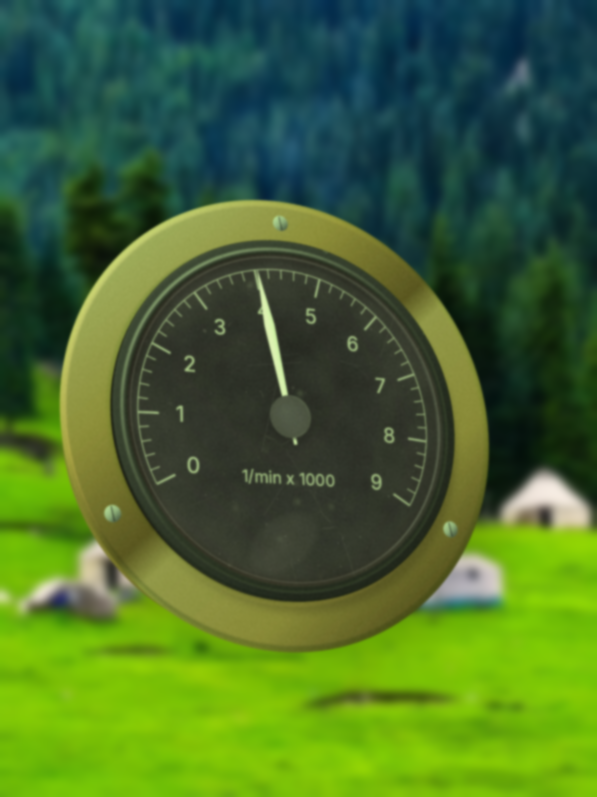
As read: 4000 rpm
